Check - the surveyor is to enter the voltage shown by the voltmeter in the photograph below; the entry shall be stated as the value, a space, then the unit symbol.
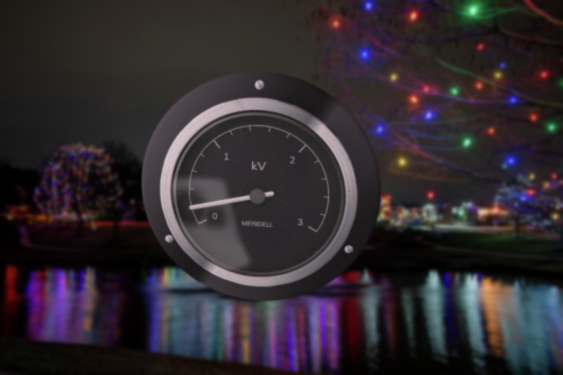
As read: 0.2 kV
